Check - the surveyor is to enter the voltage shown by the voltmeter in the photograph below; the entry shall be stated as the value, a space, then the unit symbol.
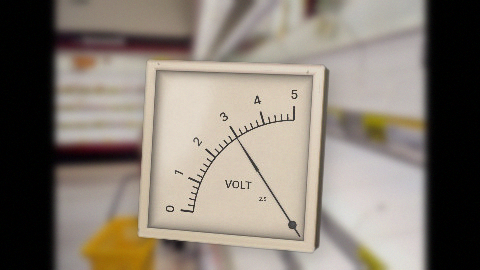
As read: 3 V
